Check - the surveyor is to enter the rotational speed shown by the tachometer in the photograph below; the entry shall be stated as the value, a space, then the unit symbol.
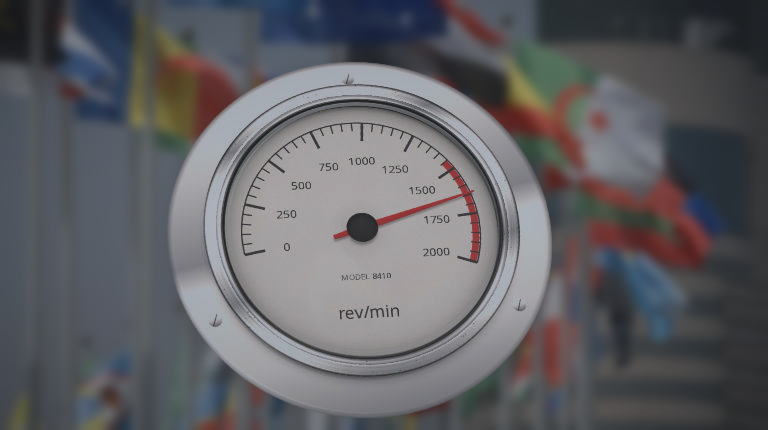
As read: 1650 rpm
